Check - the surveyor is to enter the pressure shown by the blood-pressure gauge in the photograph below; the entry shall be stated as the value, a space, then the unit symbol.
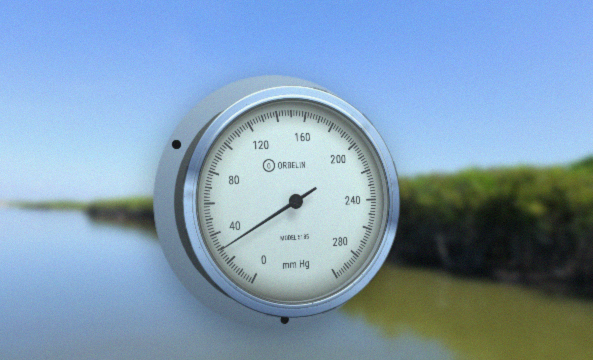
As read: 30 mmHg
